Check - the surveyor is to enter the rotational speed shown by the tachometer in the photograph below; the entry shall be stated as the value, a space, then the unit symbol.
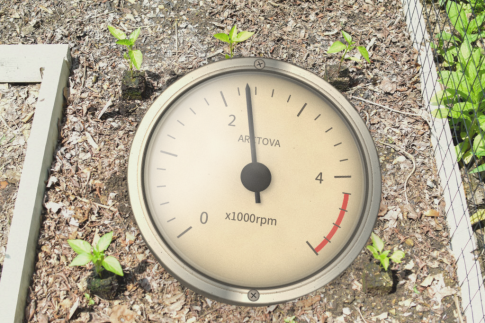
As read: 2300 rpm
